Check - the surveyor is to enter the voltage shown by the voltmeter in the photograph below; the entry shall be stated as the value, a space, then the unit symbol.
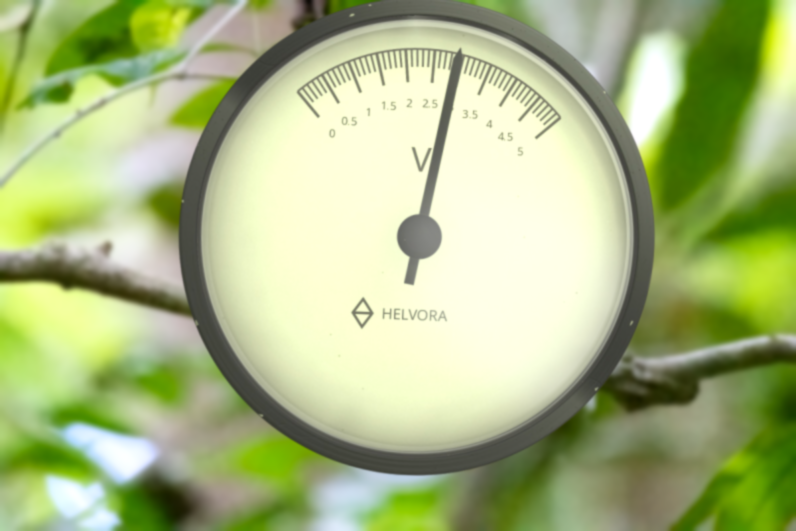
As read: 2.9 V
